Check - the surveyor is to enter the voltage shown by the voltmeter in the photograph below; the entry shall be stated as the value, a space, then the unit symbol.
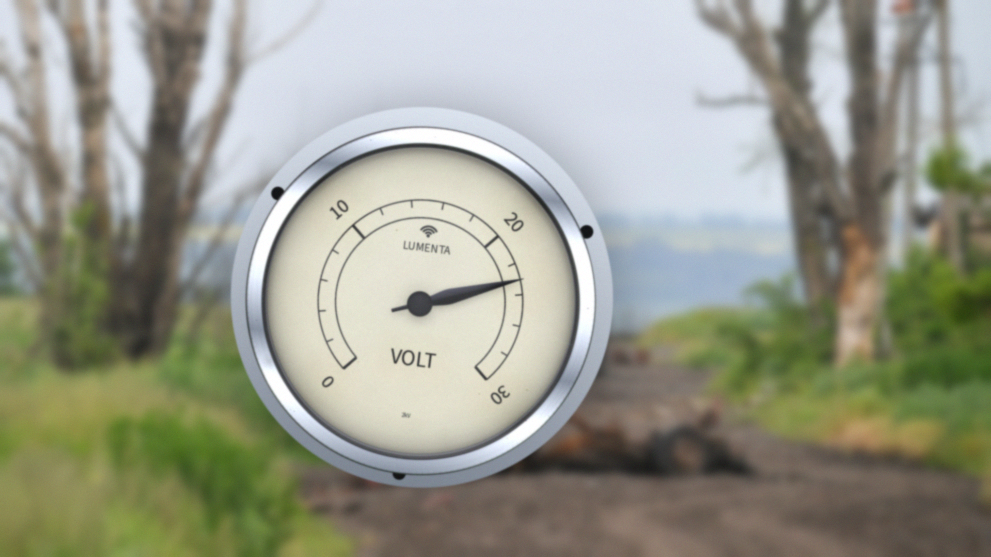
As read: 23 V
